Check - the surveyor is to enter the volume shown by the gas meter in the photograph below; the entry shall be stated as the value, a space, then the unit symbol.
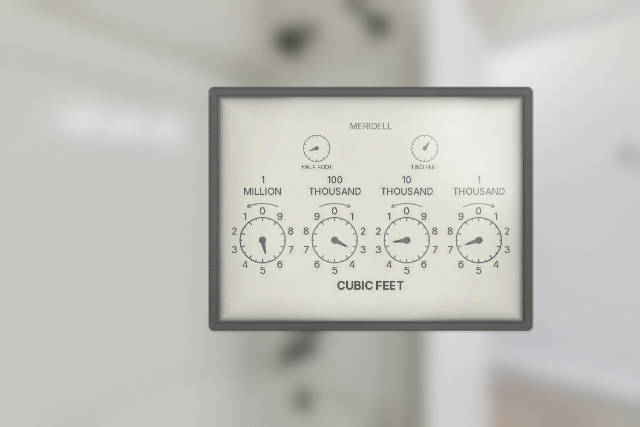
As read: 532700 ft³
